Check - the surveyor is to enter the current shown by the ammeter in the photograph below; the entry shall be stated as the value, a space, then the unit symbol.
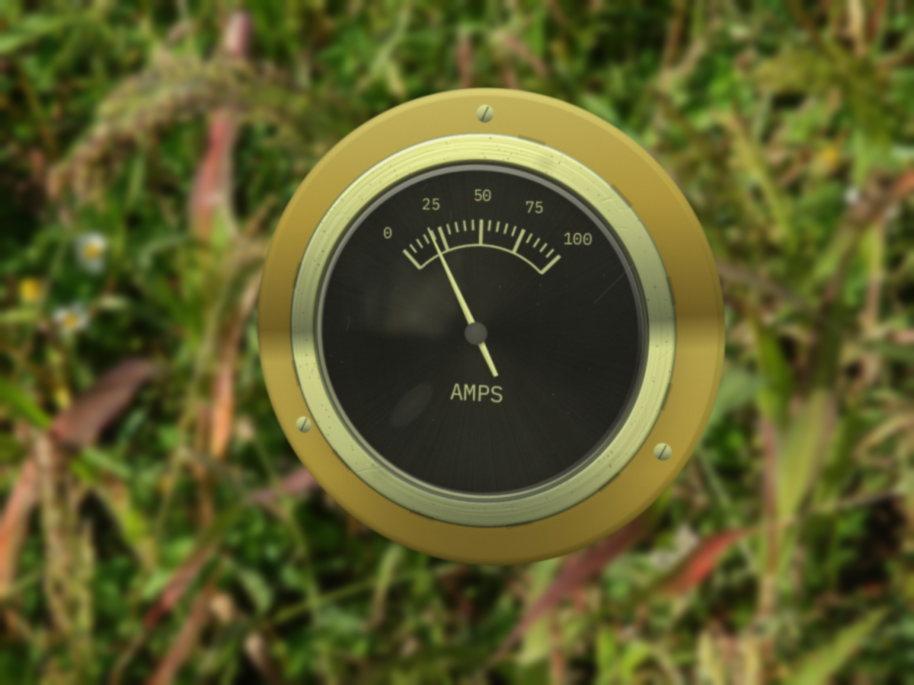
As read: 20 A
